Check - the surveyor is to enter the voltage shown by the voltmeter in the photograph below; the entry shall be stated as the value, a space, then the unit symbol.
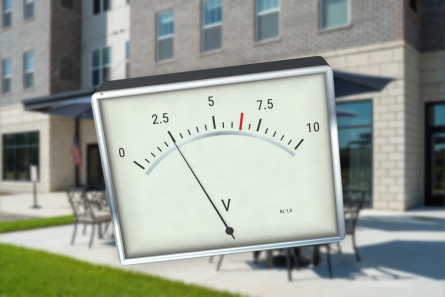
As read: 2.5 V
